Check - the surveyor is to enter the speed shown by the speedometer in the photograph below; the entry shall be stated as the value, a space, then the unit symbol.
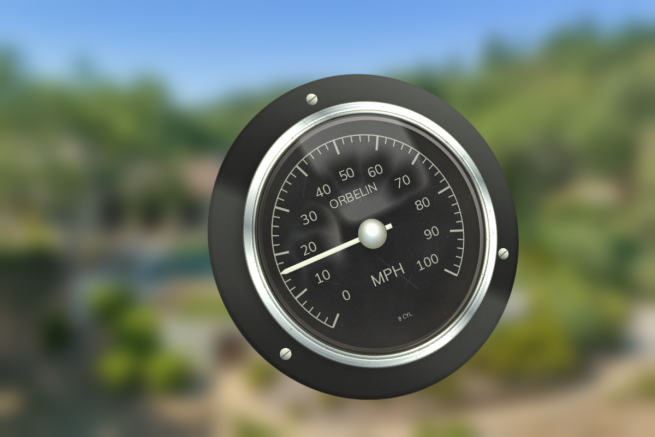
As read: 16 mph
